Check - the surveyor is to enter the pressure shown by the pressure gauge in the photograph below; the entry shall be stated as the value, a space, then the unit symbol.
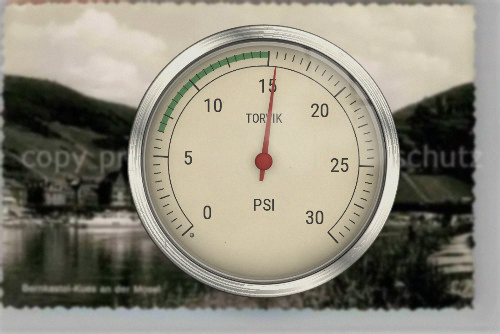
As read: 15.5 psi
